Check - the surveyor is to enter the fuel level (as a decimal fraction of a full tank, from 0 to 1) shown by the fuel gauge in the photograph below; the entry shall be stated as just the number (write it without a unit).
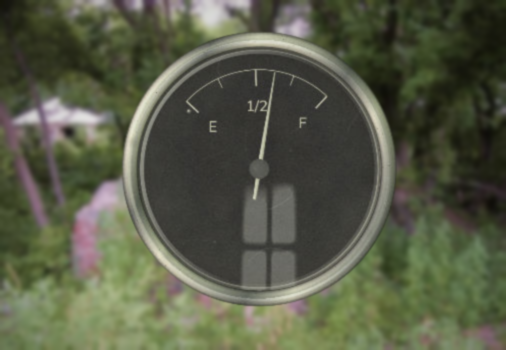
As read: 0.625
